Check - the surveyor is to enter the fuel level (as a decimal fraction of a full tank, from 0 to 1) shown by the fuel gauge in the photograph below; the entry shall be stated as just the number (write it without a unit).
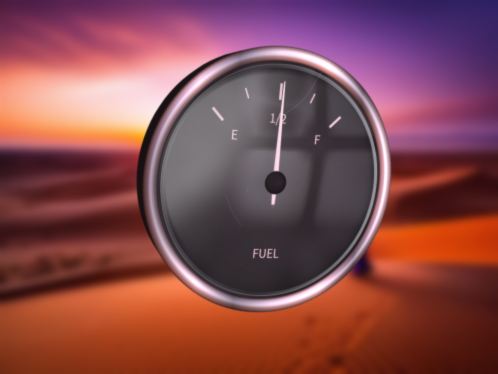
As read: 0.5
